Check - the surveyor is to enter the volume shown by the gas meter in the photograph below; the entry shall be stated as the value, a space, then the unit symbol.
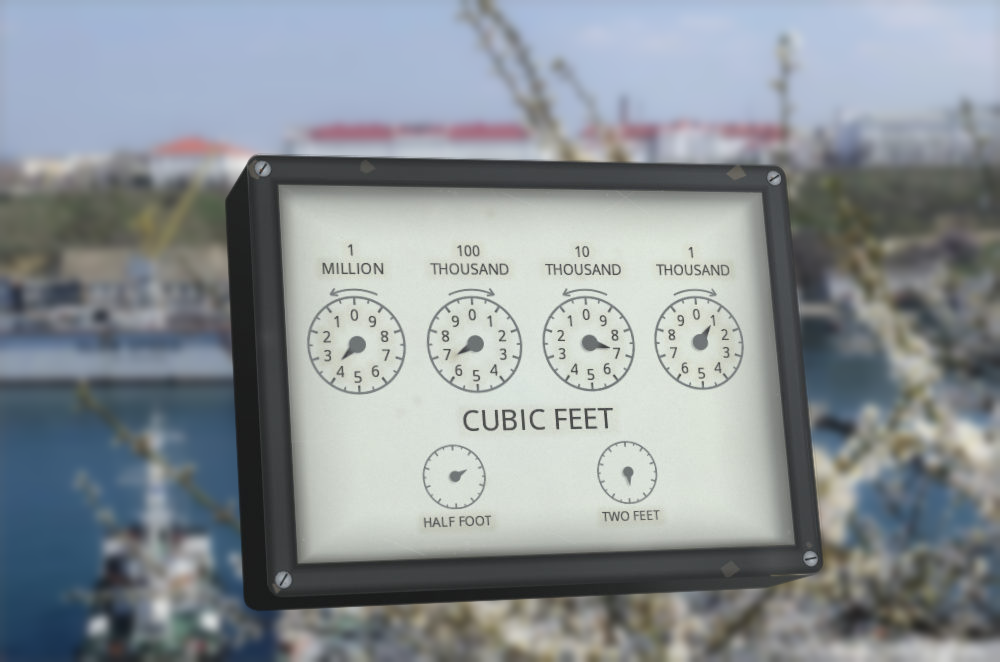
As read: 367100 ft³
